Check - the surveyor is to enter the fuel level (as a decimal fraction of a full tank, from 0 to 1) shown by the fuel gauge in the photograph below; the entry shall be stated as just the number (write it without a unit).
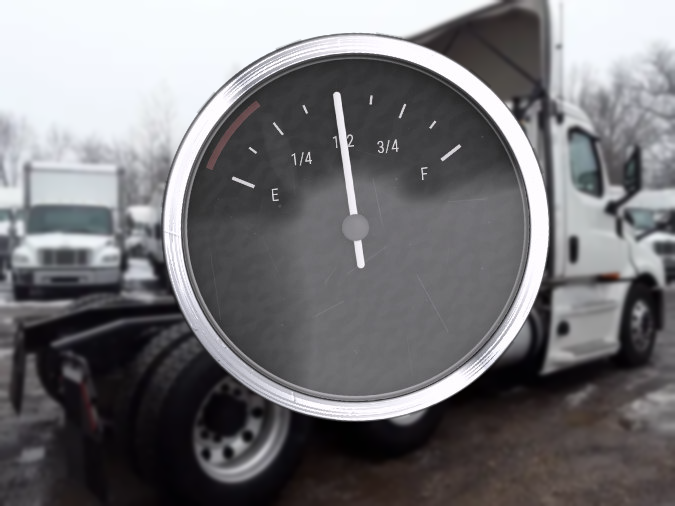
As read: 0.5
